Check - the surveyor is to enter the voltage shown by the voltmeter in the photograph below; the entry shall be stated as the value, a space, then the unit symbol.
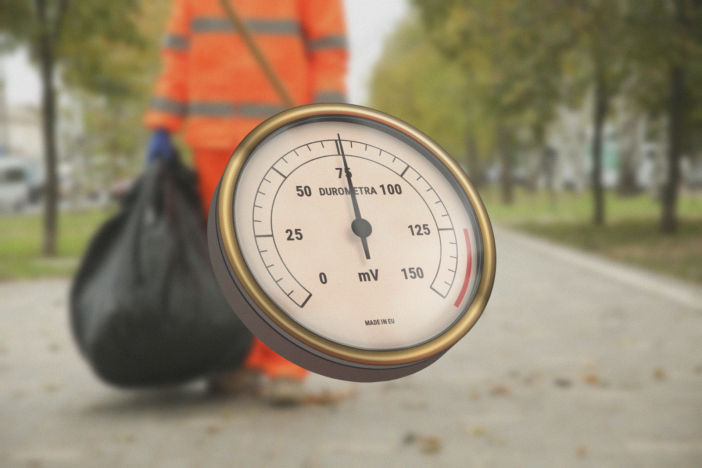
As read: 75 mV
